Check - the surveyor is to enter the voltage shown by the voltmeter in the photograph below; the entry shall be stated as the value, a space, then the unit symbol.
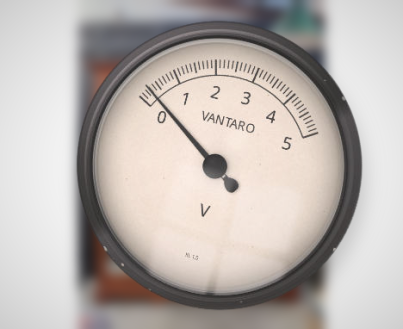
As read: 0.3 V
